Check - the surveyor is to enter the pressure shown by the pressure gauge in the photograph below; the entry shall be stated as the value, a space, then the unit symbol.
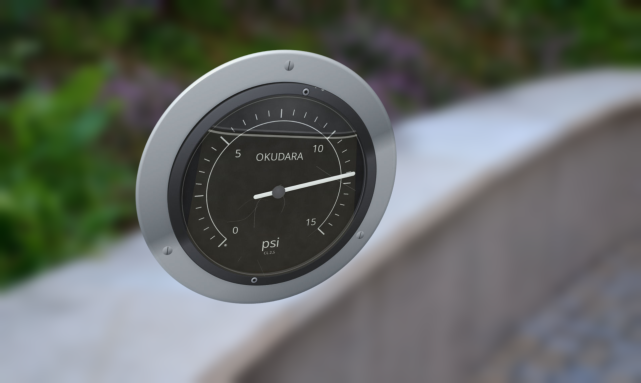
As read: 12 psi
